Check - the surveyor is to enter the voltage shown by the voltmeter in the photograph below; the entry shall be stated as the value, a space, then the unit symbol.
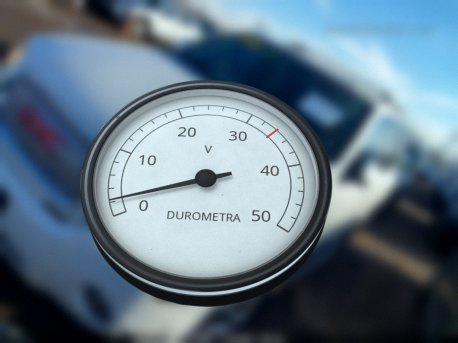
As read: 2 V
